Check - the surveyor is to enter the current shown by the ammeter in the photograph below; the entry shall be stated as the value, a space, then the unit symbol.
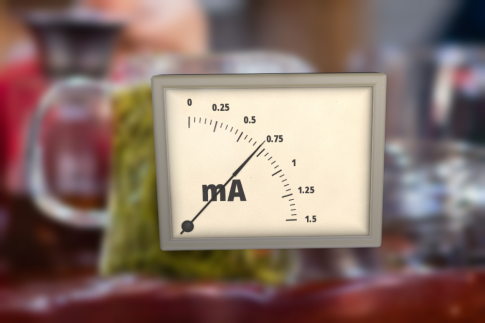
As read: 0.7 mA
